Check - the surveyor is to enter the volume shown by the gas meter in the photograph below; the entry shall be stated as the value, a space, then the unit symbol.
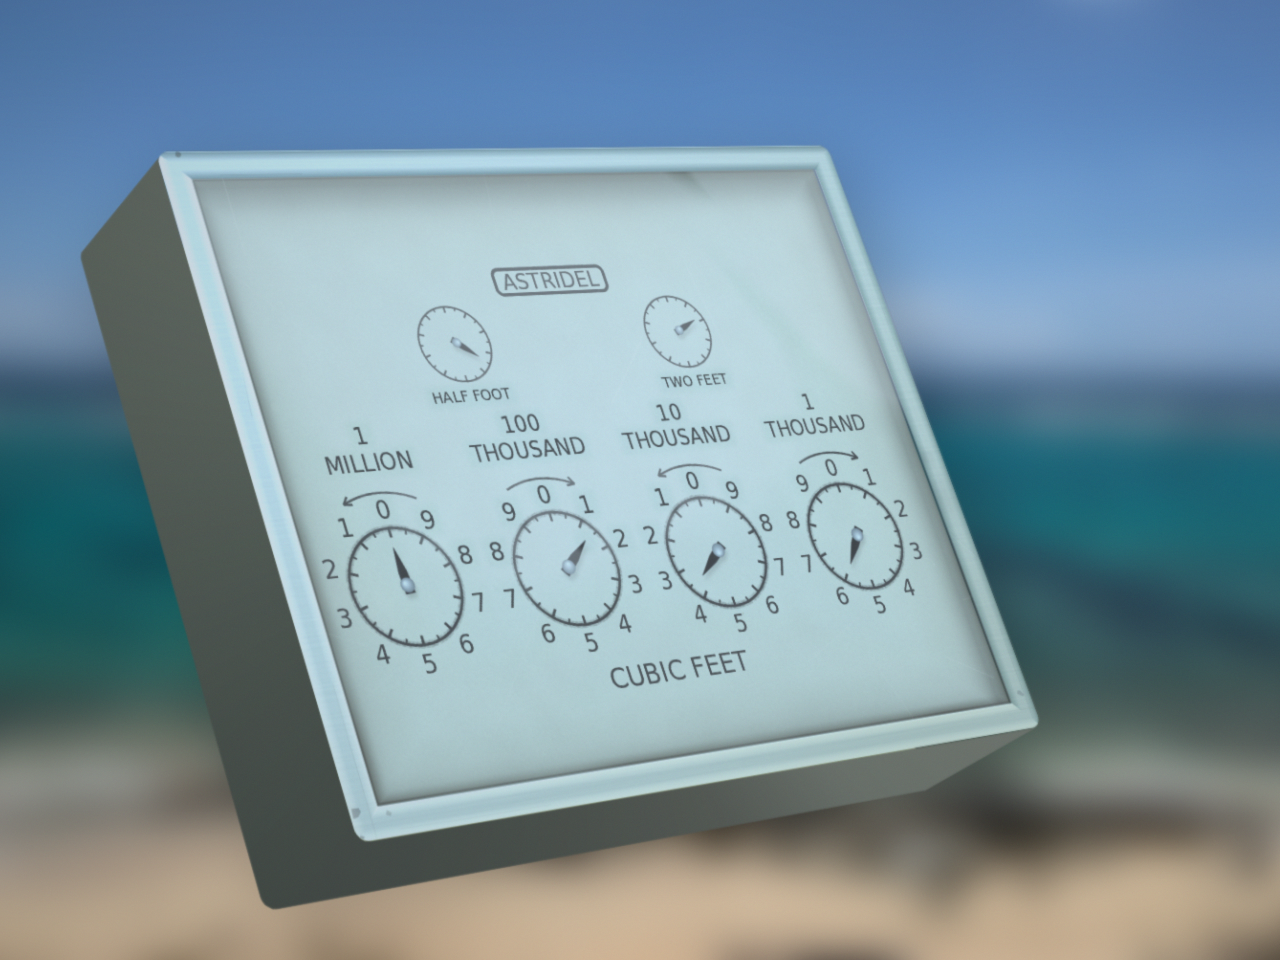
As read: 13600 ft³
